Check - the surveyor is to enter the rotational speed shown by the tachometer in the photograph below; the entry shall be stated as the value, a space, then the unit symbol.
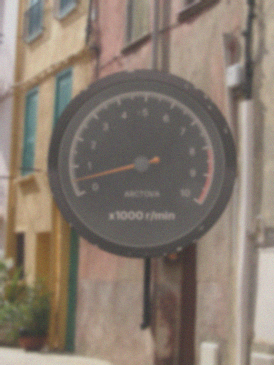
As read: 500 rpm
